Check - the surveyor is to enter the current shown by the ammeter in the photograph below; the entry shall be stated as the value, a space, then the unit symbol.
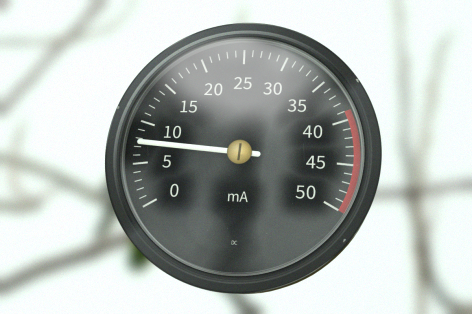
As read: 7.5 mA
